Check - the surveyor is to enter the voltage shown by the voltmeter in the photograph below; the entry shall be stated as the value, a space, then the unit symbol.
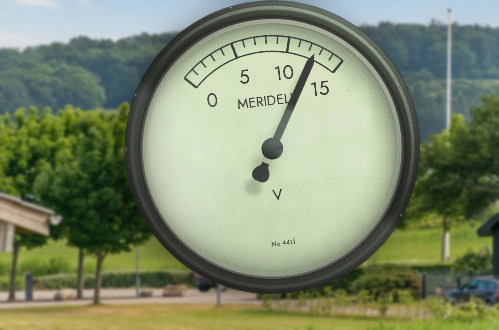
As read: 12.5 V
